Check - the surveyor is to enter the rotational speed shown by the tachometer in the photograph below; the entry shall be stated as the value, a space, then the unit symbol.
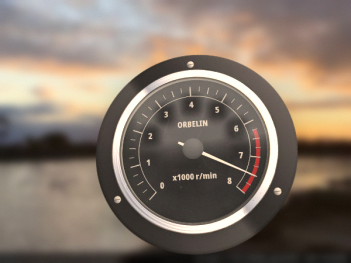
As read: 7500 rpm
